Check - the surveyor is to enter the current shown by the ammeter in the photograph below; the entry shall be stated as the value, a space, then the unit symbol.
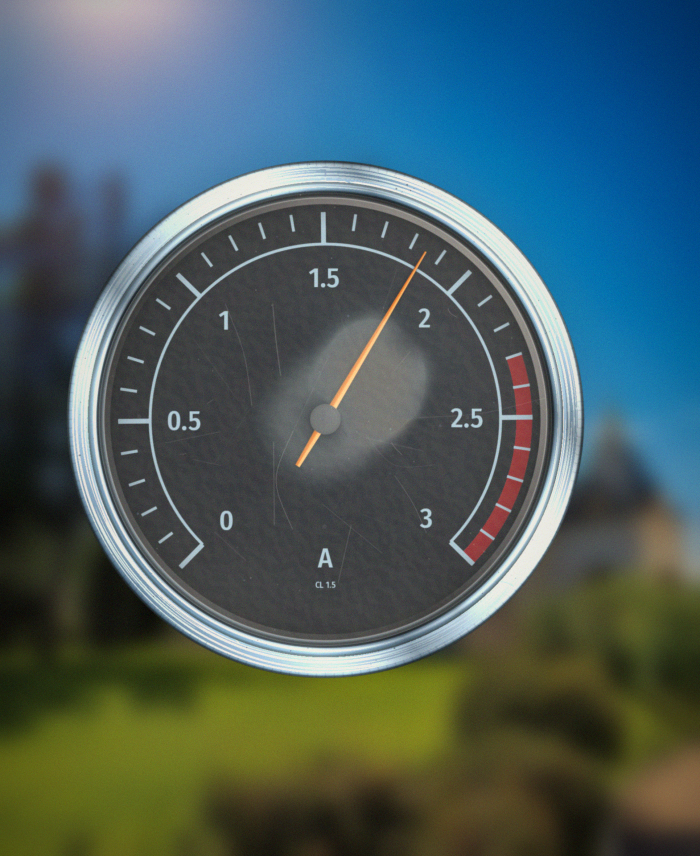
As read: 1.85 A
